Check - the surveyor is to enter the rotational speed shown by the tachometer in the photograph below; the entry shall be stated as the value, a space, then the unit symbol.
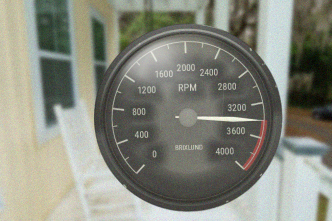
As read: 3400 rpm
